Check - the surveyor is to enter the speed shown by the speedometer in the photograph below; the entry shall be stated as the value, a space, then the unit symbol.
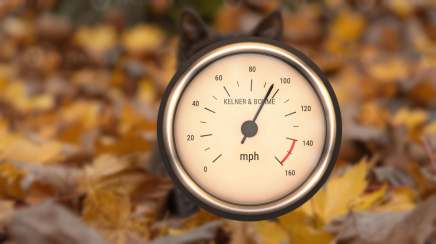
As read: 95 mph
